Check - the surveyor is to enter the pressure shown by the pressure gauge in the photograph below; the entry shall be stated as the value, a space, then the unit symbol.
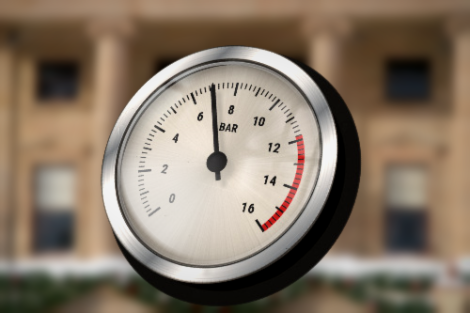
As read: 7 bar
